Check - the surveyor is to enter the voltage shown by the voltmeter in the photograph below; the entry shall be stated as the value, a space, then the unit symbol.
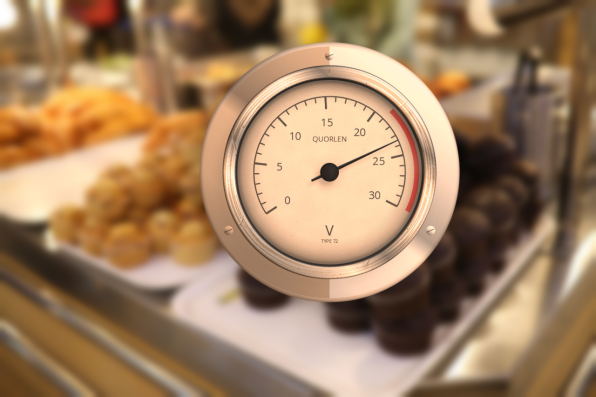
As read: 23.5 V
